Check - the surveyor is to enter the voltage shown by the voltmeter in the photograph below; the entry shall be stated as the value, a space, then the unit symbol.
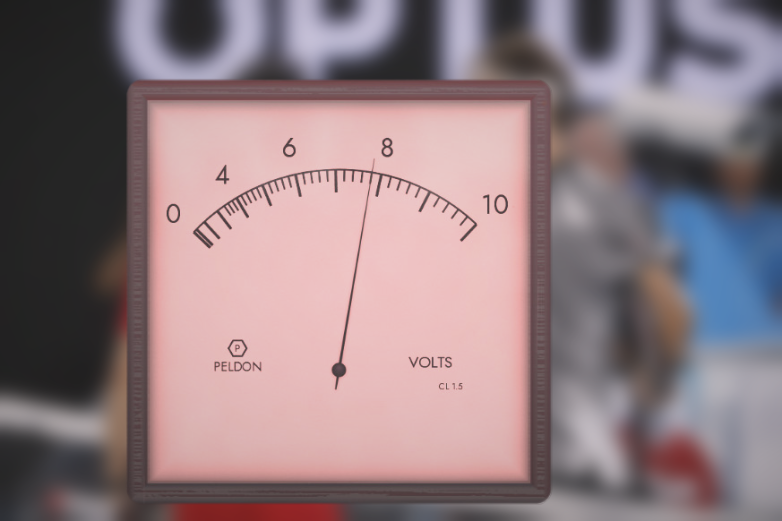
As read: 7.8 V
